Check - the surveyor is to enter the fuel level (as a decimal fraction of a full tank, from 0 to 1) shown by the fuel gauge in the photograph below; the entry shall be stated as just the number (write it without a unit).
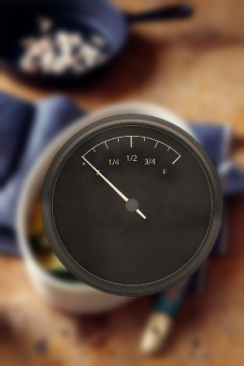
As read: 0
